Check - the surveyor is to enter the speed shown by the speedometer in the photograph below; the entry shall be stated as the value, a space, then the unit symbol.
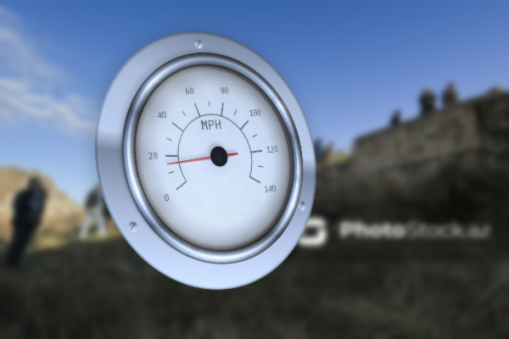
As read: 15 mph
